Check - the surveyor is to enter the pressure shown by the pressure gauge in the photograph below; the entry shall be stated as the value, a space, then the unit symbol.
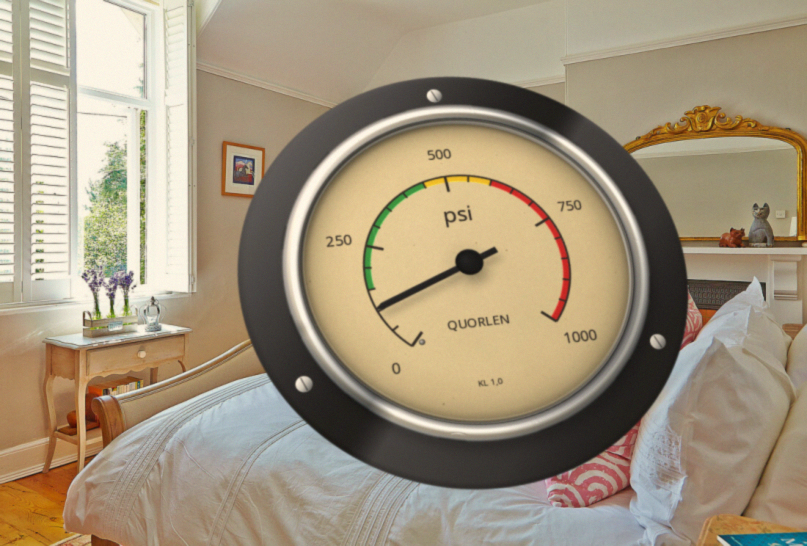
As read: 100 psi
